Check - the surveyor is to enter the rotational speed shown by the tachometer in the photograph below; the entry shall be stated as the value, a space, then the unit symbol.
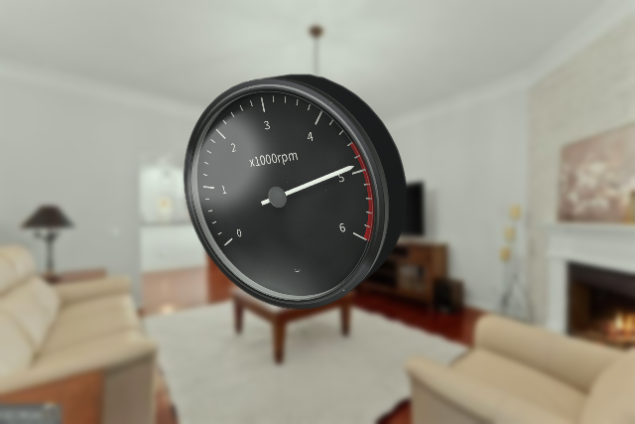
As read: 4900 rpm
